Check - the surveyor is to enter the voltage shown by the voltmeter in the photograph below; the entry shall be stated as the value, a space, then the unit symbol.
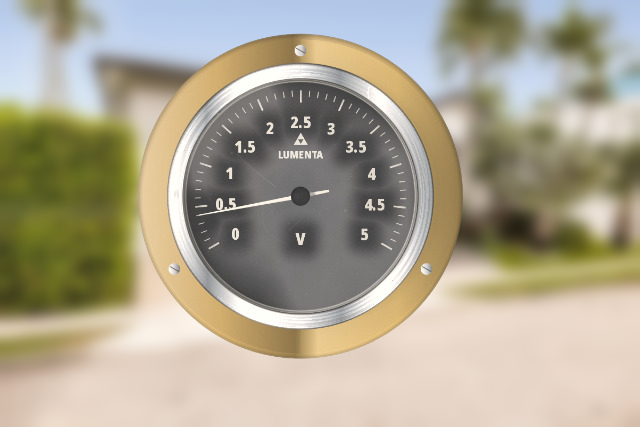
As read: 0.4 V
